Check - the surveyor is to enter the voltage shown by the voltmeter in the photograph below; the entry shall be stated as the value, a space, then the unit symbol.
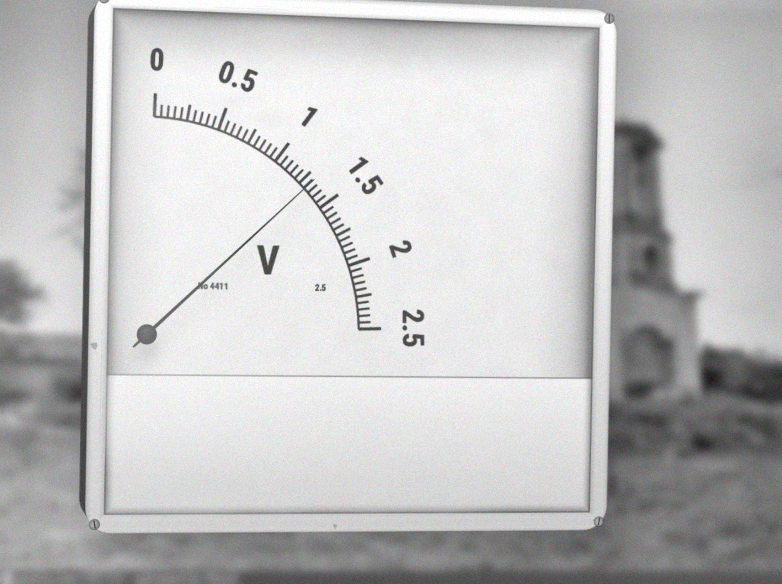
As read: 1.3 V
